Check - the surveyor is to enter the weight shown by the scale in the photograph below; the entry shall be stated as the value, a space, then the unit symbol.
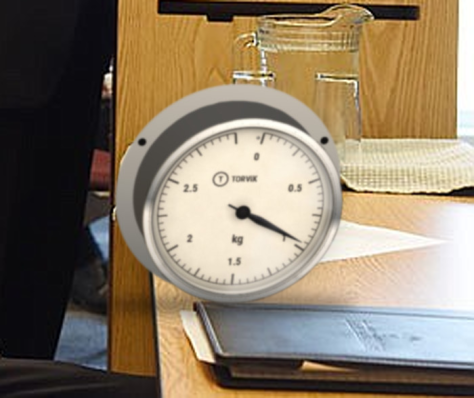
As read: 0.95 kg
